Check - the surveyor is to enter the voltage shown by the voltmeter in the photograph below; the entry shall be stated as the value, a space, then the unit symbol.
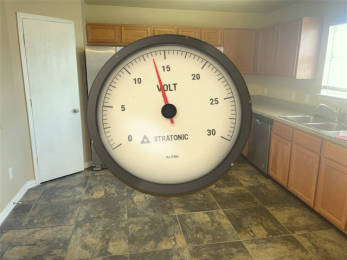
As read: 13.5 V
